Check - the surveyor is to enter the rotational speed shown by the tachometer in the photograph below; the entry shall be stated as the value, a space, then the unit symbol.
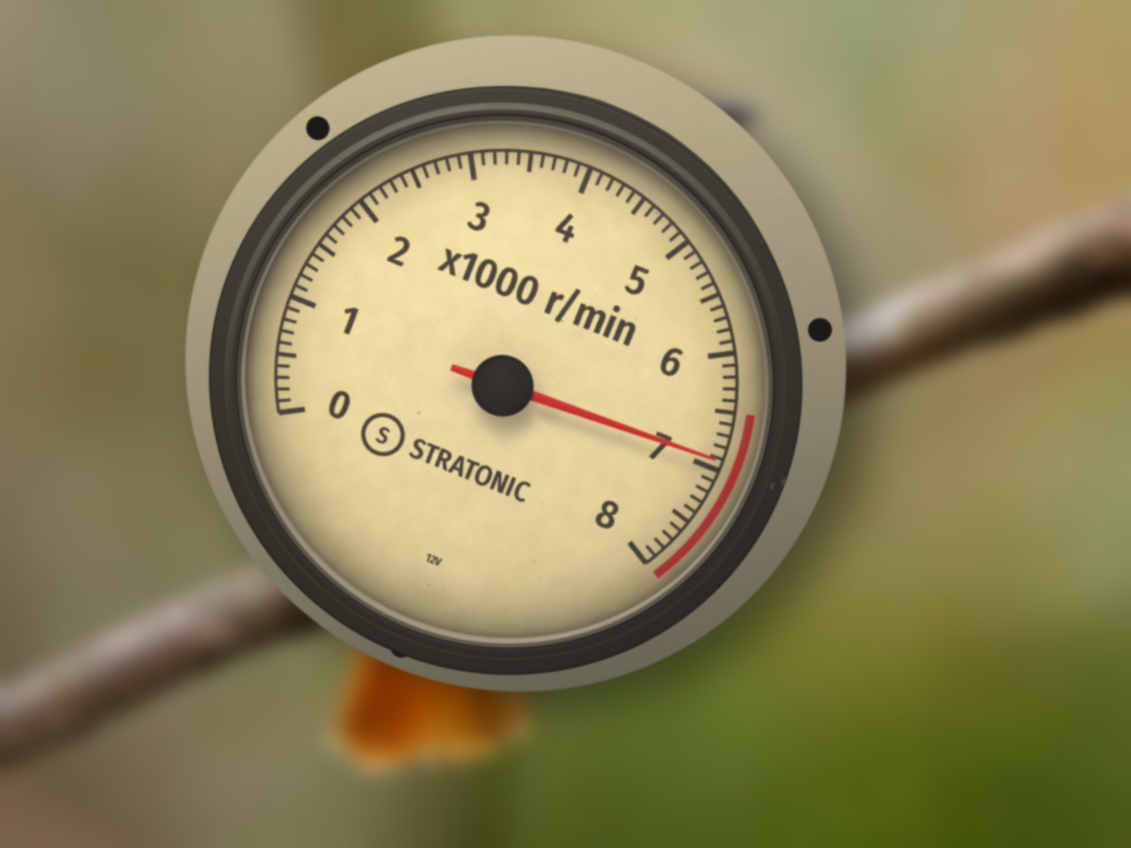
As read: 6900 rpm
